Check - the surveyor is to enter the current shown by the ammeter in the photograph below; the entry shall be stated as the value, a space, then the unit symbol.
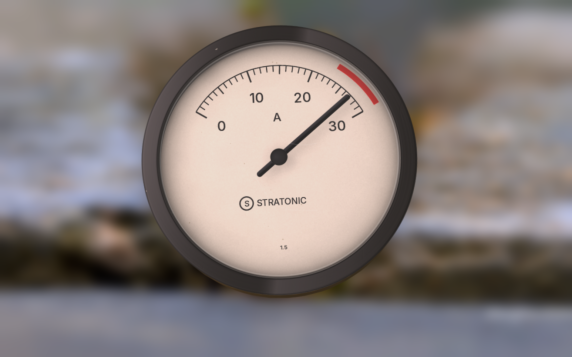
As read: 27 A
